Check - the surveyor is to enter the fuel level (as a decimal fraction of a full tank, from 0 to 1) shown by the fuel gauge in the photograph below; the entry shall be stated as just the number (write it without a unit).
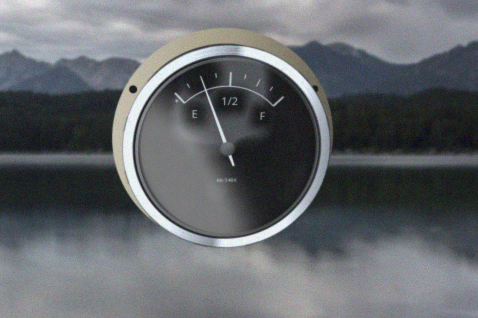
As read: 0.25
